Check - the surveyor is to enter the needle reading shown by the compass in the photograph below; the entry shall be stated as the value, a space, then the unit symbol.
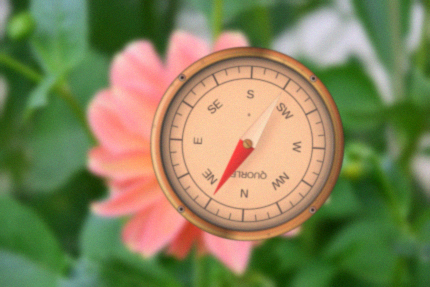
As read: 30 °
